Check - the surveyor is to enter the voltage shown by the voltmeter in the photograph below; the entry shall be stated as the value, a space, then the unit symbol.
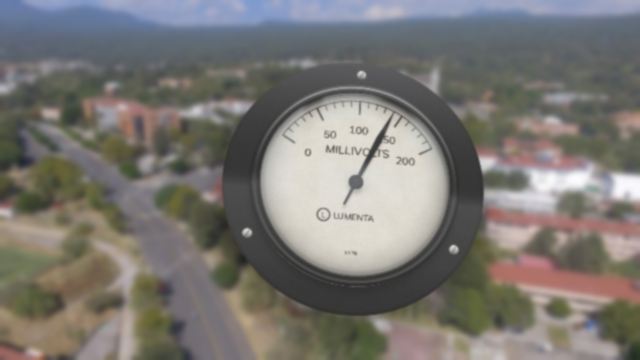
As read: 140 mV
